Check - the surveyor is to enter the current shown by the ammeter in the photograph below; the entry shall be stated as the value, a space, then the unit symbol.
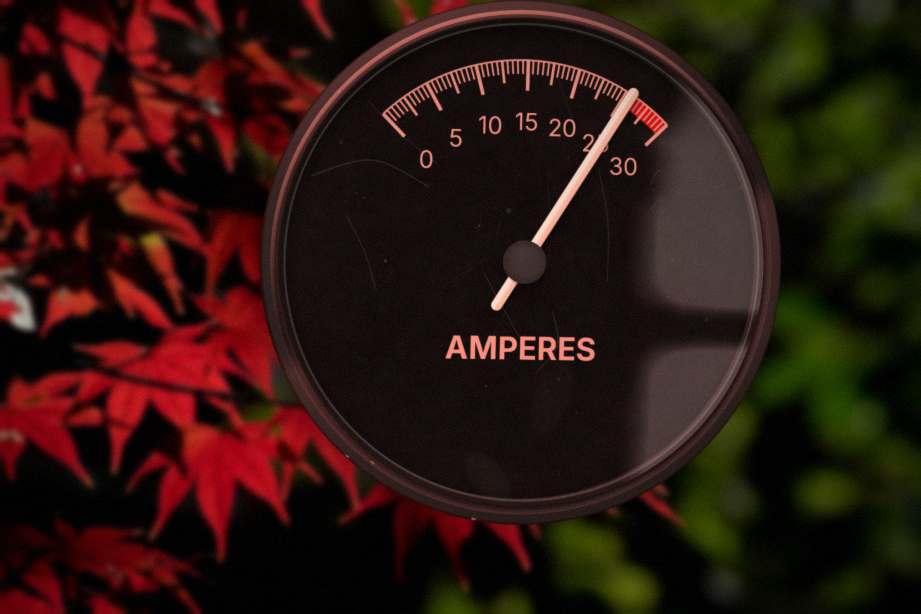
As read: 25.5 A
